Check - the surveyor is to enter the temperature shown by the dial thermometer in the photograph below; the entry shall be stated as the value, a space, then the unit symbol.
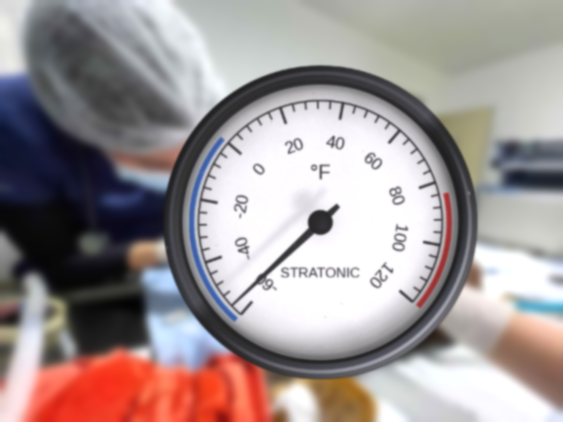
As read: -56 °F
